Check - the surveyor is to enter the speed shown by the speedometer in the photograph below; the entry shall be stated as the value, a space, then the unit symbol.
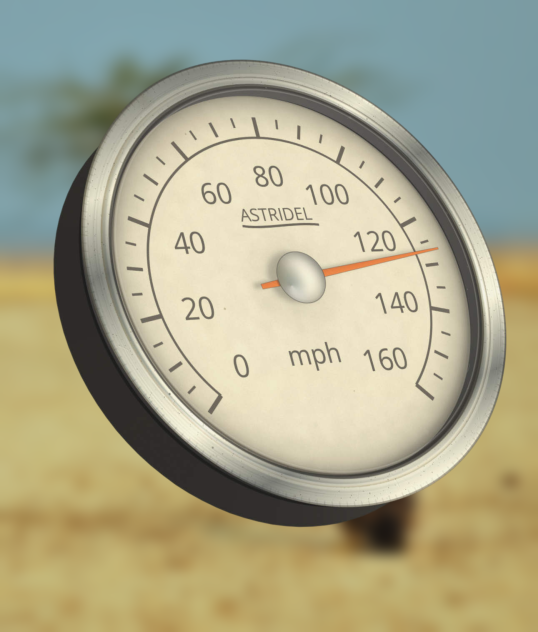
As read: 127.5 mph
